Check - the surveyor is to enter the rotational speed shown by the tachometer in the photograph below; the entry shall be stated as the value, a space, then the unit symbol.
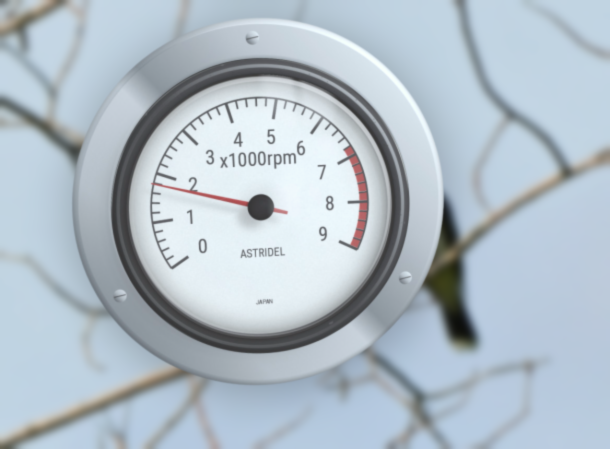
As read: 1800 rpm
